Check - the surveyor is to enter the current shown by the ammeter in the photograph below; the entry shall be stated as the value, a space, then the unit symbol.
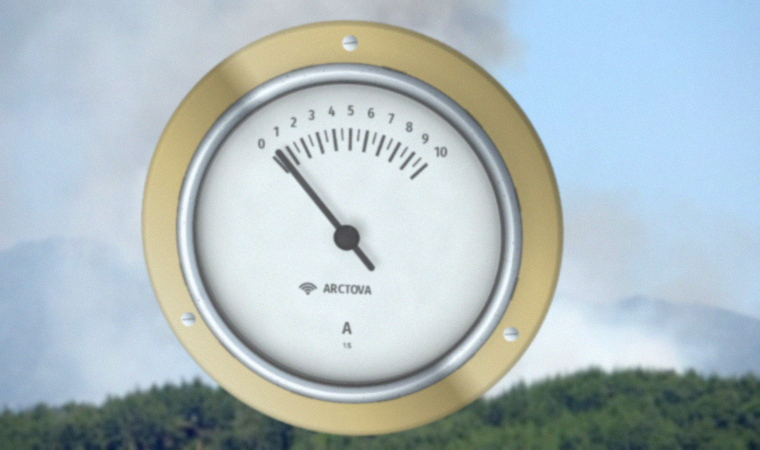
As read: 0.5 A
